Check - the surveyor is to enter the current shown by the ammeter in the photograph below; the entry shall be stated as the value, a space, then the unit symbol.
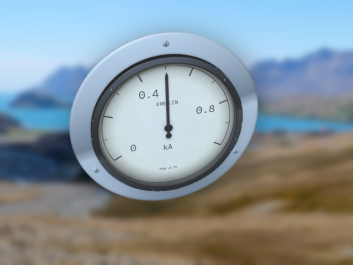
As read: 0.5 kA
